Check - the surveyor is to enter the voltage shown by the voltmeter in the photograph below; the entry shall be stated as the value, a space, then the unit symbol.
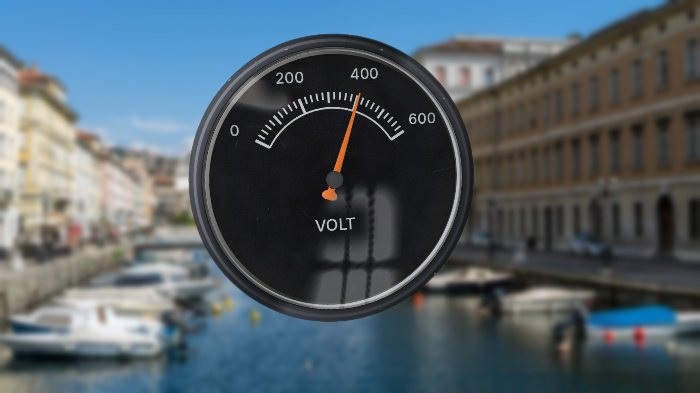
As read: 400 V
